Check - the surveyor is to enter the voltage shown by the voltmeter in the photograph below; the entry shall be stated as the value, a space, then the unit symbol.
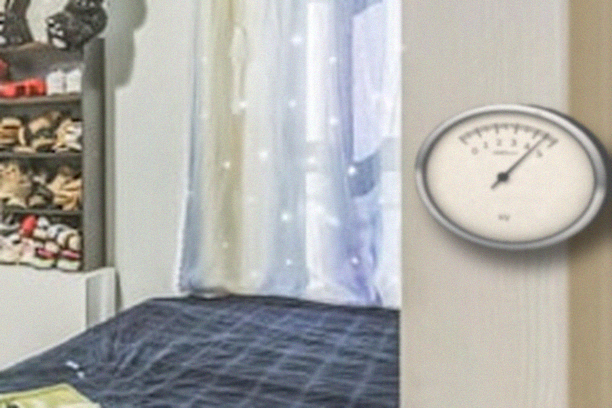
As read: 4.5 kV
